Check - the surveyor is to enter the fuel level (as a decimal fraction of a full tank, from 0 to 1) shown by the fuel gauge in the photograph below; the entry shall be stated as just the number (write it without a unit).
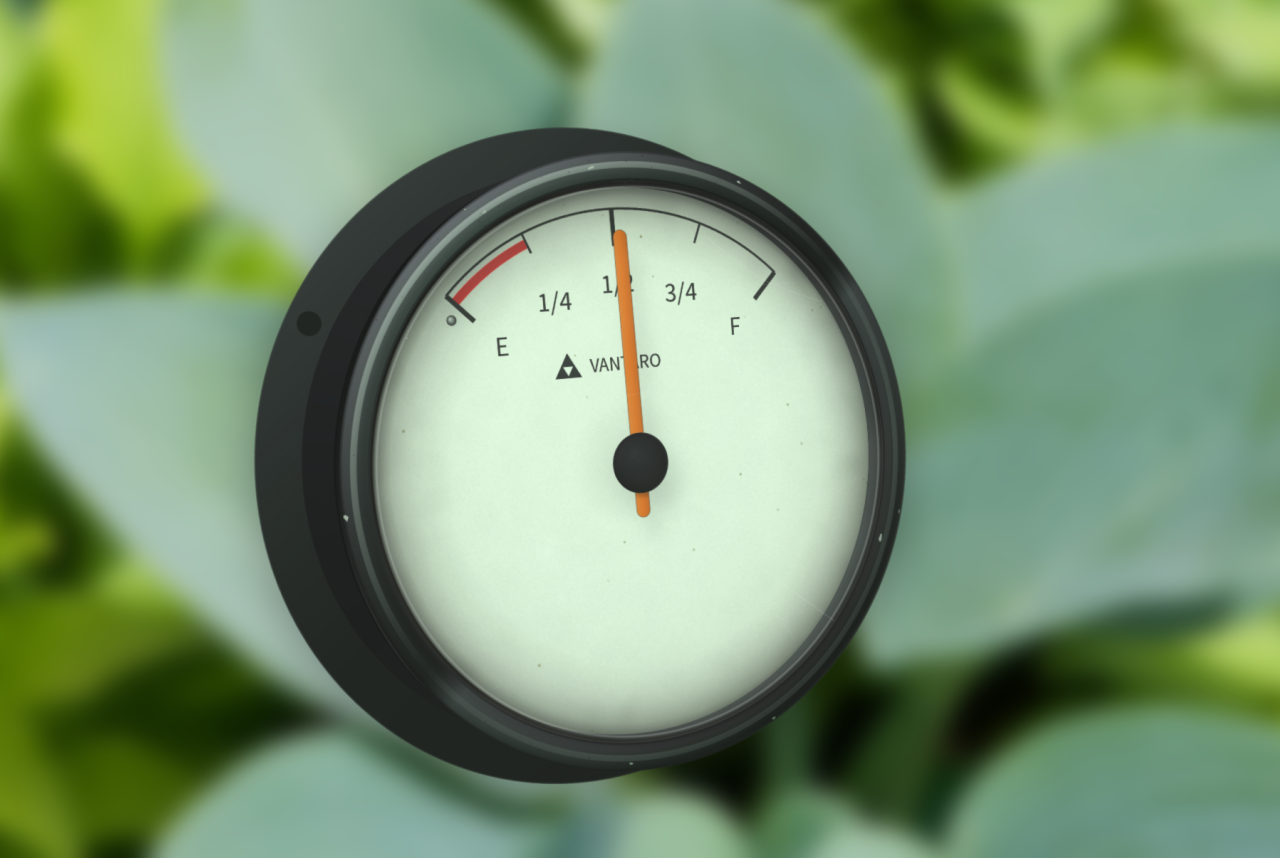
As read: 0.5
